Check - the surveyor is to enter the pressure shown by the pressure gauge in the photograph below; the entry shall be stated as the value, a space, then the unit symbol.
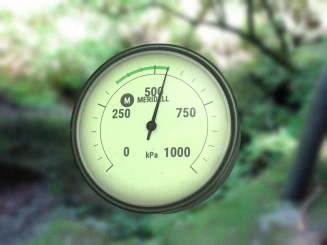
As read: 550 kPa
